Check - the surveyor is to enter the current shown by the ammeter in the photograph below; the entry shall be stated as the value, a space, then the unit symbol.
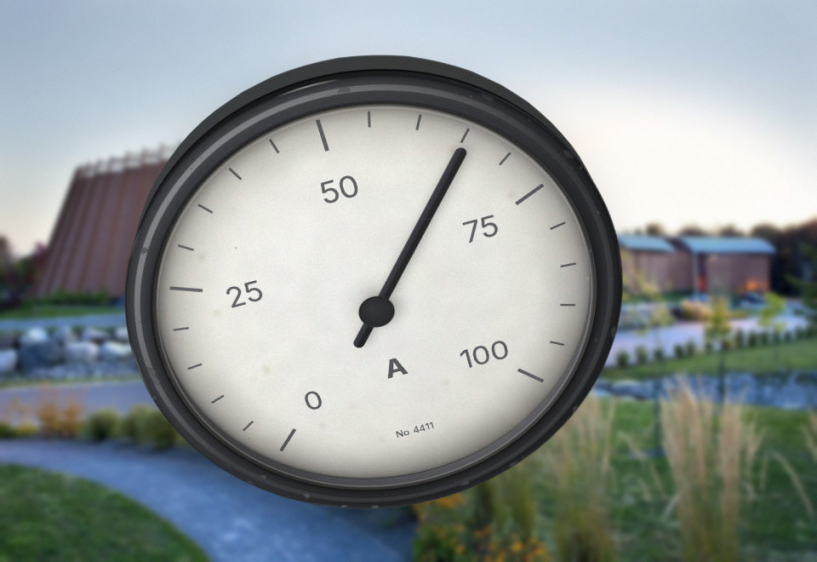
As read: 65 A
